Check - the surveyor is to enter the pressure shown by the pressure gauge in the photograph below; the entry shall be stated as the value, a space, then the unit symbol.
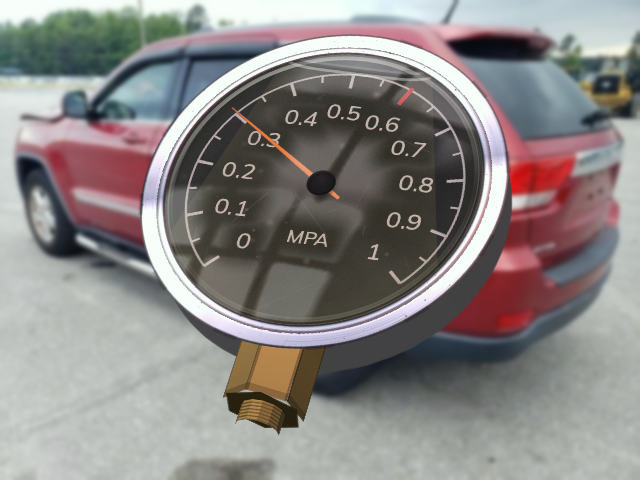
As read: 0.3 MPa
